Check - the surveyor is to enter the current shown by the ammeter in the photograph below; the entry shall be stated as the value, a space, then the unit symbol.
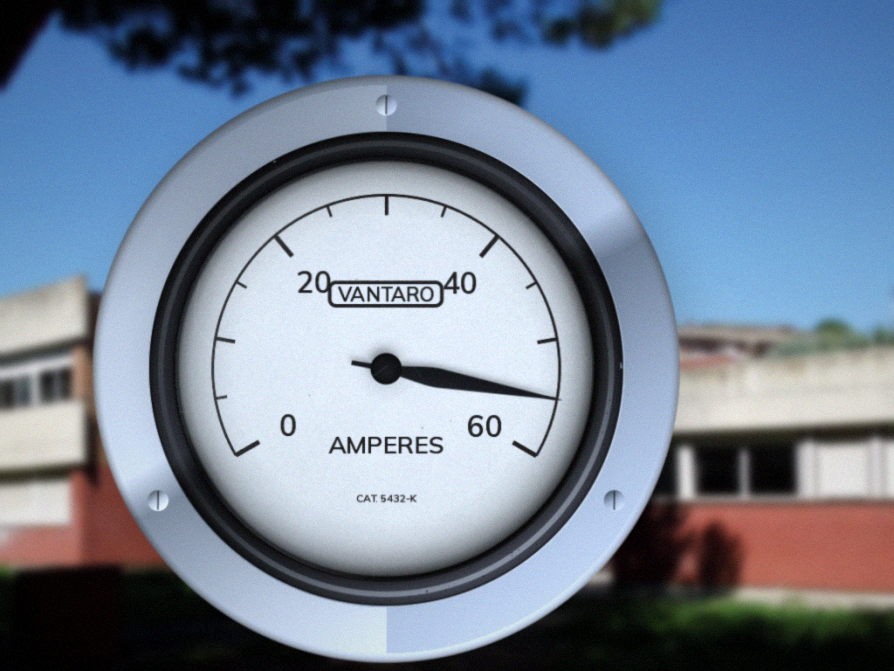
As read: 55 A
